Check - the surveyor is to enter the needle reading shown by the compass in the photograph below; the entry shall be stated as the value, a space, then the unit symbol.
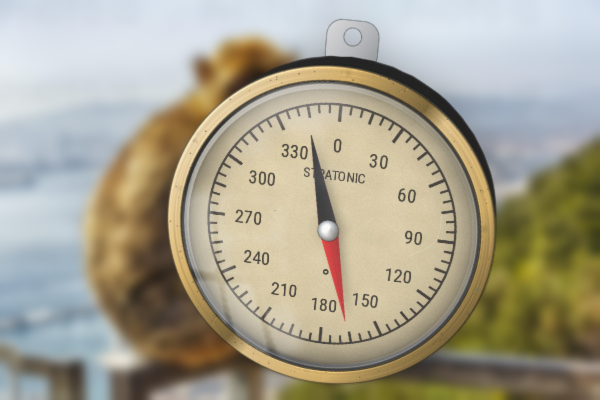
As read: 165 °
